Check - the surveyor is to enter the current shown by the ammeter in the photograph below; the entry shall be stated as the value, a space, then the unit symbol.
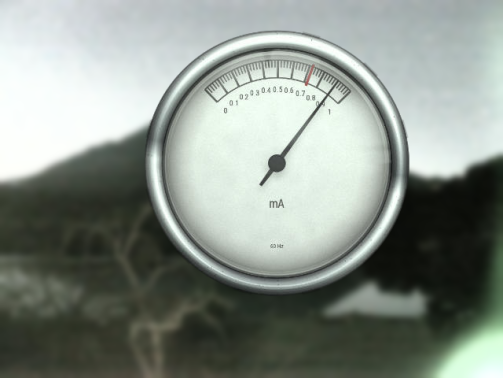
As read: 0.9 mA
